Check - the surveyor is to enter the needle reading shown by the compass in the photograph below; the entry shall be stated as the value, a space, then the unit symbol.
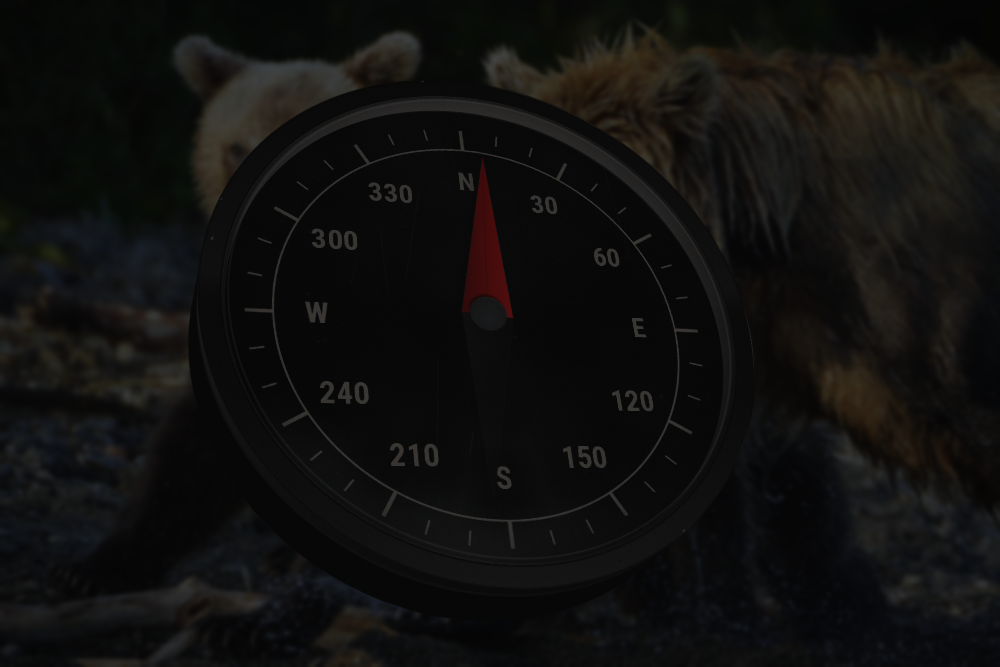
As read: 5 °
